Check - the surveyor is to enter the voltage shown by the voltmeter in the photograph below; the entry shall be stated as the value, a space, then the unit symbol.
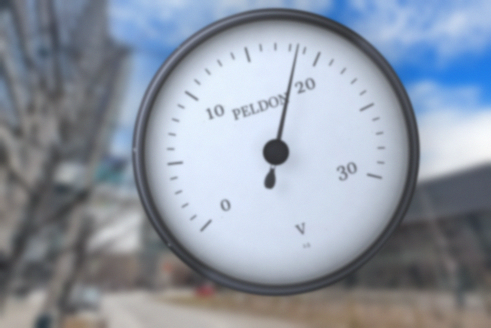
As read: 18.5 V
